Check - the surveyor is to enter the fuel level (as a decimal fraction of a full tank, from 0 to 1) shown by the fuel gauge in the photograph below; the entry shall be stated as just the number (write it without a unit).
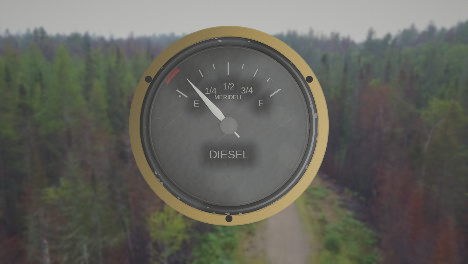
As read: 0.125
